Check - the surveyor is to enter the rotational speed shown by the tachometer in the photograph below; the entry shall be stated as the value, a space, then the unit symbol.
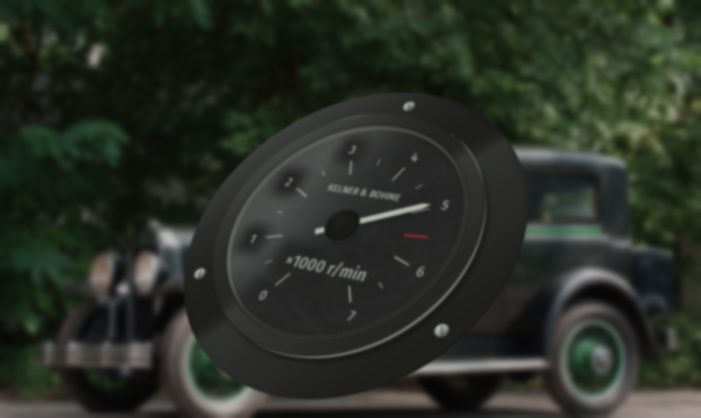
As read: 5000 rpm
